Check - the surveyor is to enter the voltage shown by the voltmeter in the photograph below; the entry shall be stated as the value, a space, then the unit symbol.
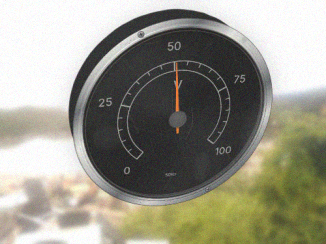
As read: 50 V
